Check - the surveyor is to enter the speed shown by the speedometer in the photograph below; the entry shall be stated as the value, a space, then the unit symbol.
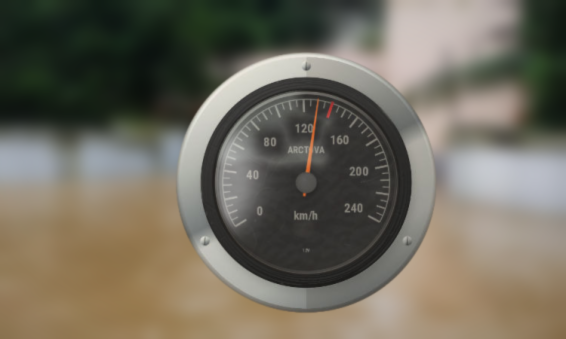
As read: 130 km/h
